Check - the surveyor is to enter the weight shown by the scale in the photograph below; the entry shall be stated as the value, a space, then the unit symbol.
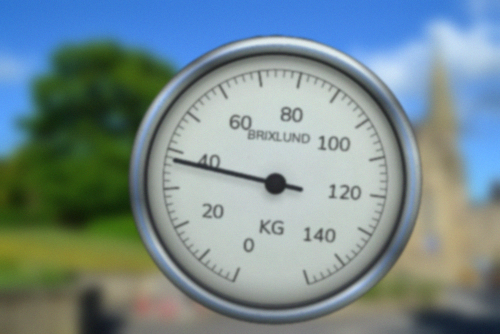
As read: 38 kg
